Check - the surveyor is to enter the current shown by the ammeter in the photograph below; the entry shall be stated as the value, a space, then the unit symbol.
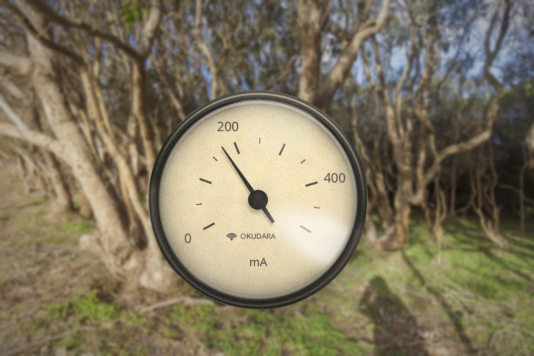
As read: 175 mA
